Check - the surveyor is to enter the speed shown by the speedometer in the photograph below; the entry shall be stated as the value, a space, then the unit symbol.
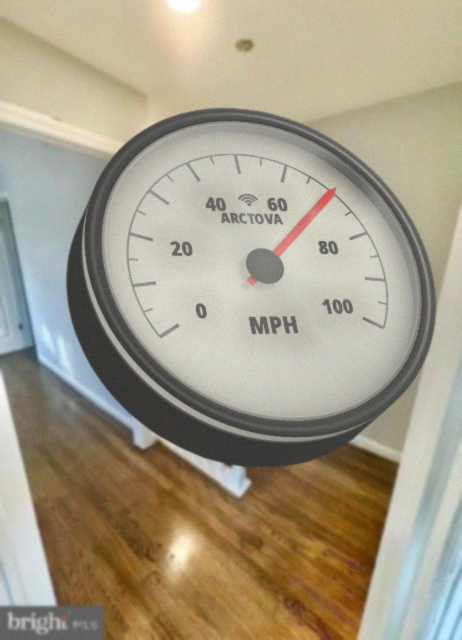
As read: 70 mph
